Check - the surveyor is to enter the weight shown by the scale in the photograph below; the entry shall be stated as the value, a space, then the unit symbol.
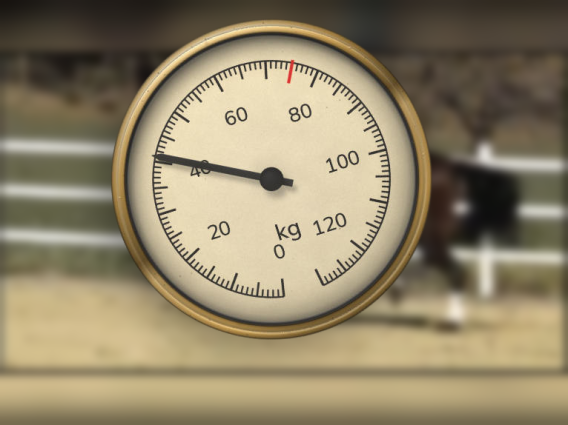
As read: 41 kg
